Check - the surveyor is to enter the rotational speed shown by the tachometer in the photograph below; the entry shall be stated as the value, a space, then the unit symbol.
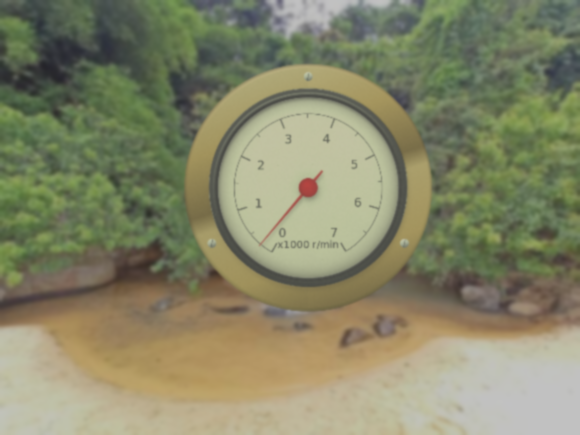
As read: 250 rpm
